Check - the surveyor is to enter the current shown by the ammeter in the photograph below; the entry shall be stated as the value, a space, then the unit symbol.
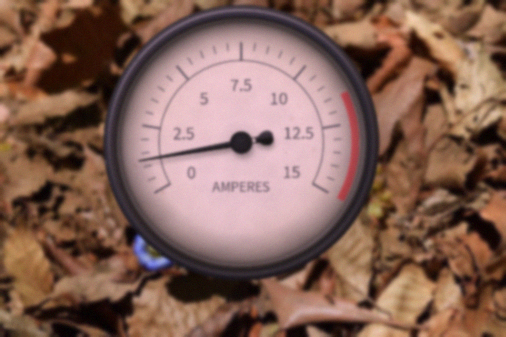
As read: 1.25 A
